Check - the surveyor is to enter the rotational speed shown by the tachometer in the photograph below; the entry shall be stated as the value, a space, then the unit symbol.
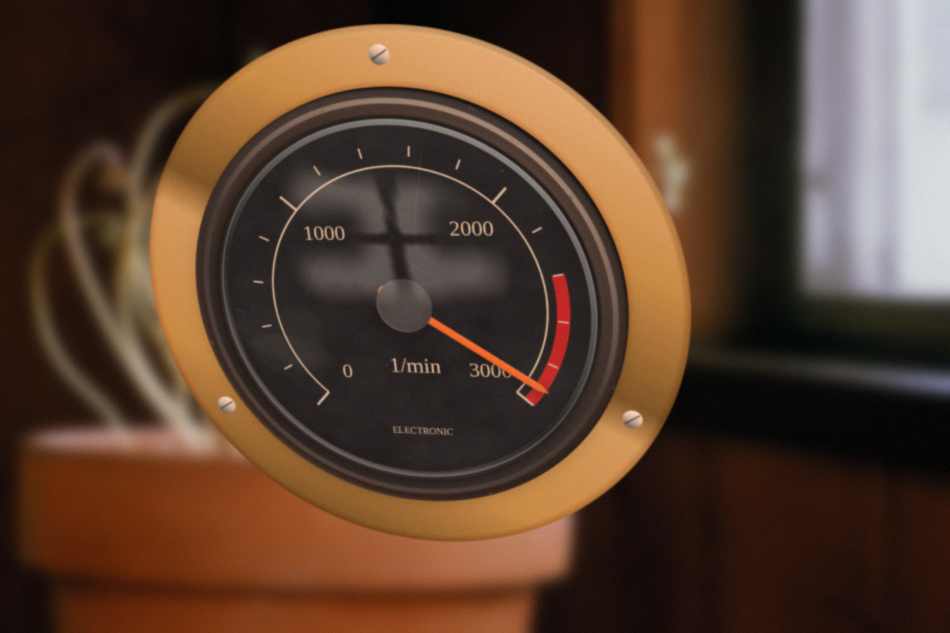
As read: 2900 rpm
